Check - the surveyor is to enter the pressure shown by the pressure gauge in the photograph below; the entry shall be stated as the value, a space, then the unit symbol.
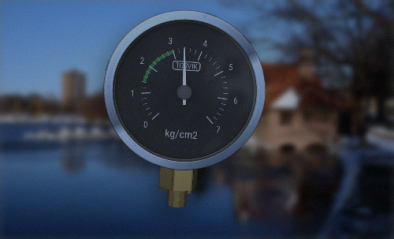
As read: 3.4 kg/cm²
